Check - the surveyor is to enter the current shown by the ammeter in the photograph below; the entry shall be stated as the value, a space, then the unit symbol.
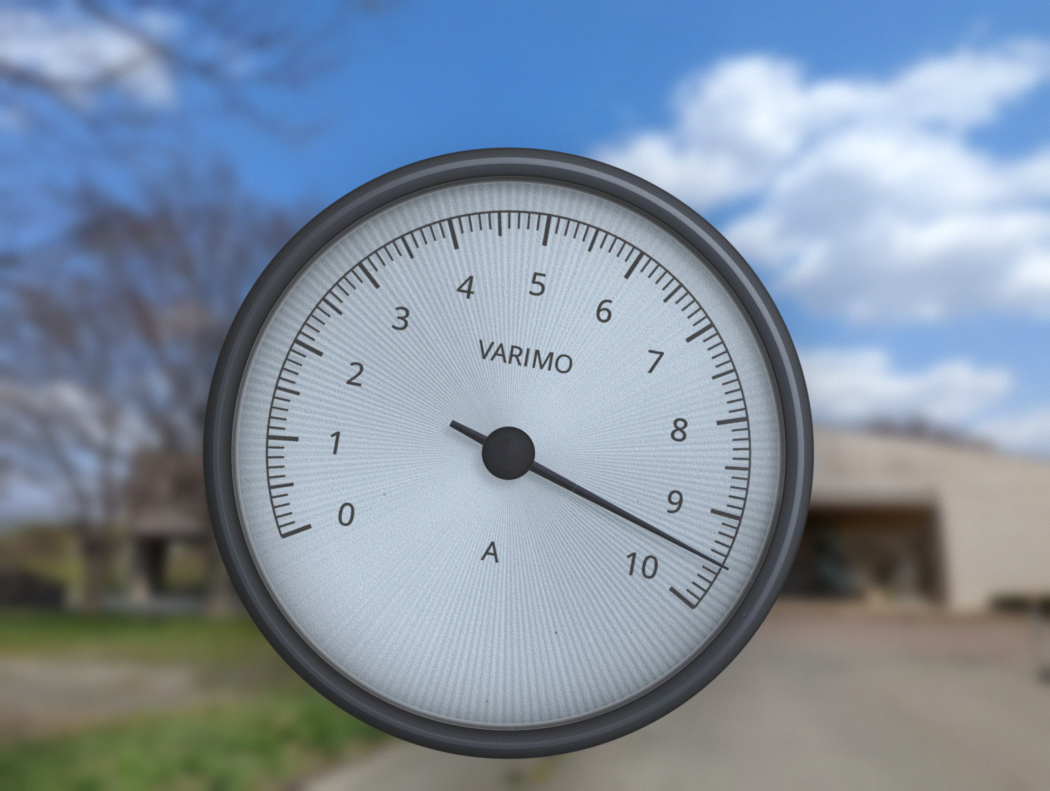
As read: 9.5 A
